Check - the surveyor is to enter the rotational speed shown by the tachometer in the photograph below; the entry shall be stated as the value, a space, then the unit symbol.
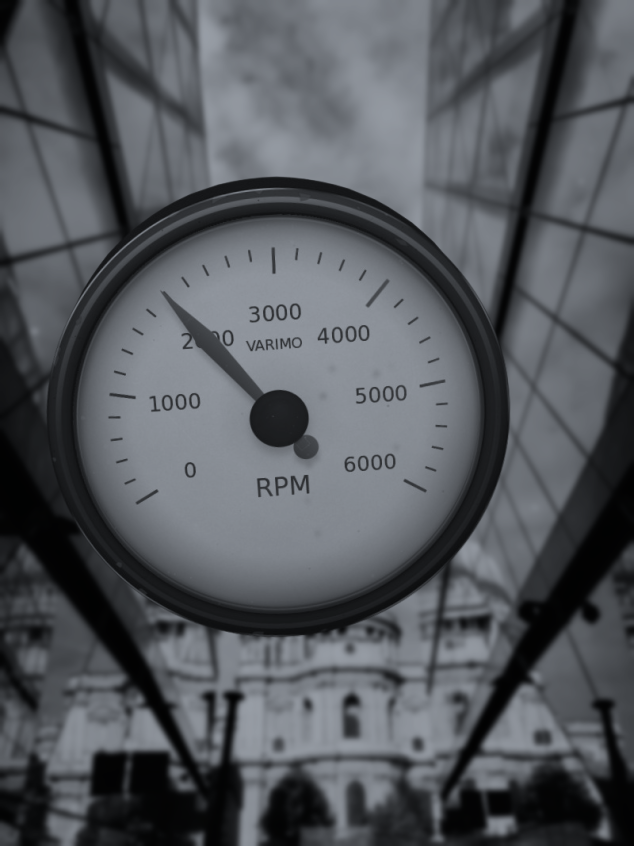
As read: 2000 rpm
